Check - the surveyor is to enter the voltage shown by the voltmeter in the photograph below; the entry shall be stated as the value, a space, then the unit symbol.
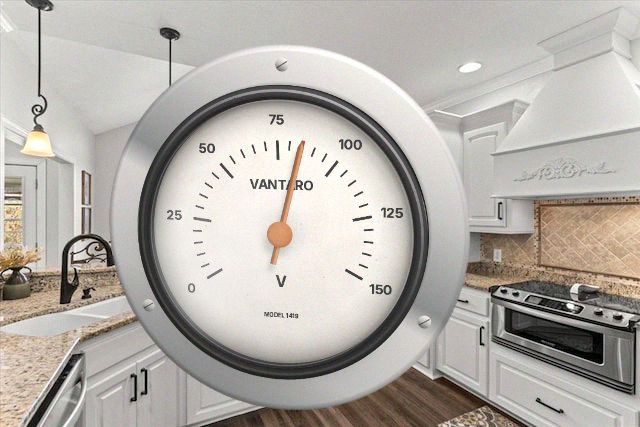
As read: 85 V
